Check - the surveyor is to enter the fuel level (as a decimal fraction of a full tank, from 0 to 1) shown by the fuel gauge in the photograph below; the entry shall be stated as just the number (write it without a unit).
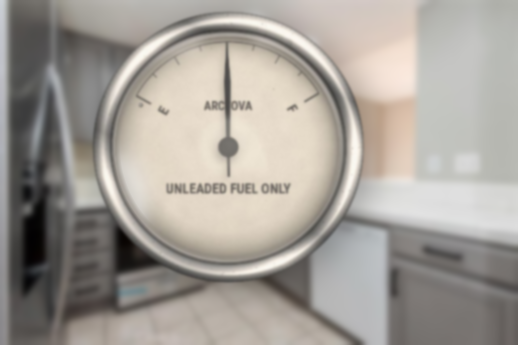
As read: 0.5
